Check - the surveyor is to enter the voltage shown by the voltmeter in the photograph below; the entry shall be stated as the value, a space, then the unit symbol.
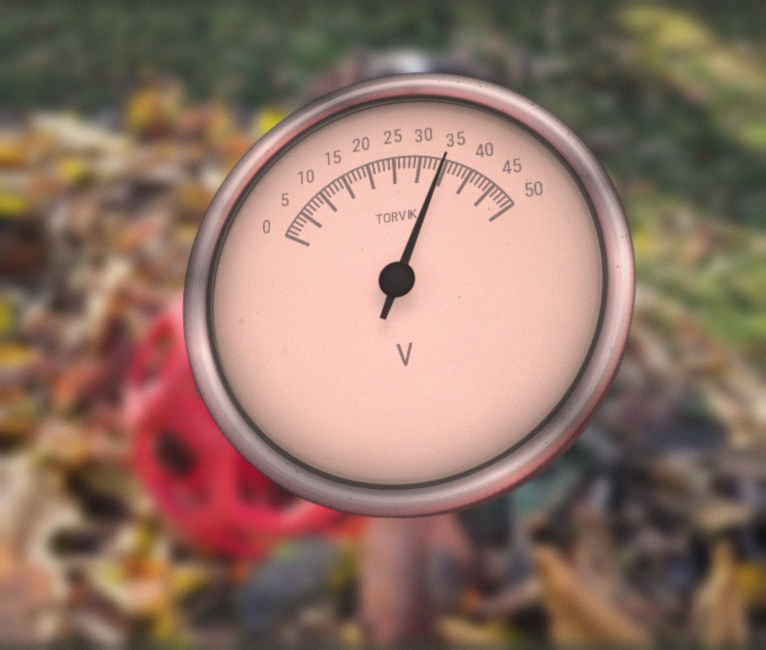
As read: 35 V
